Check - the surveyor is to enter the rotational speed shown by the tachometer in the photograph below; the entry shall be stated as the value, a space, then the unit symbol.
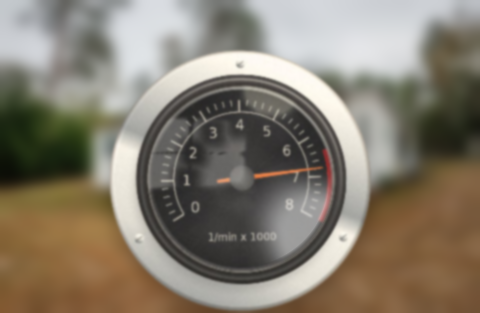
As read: 6800 rpm
